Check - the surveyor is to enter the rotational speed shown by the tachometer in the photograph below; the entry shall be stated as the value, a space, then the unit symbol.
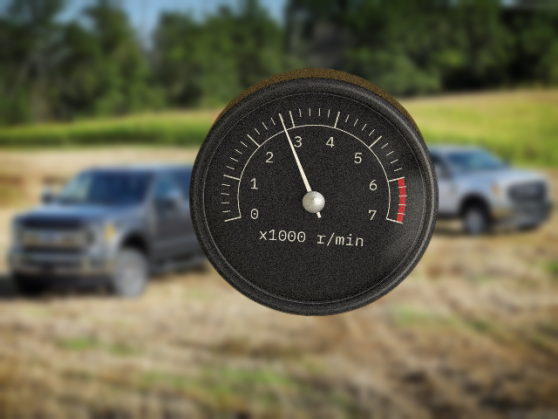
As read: 2800 rpm
